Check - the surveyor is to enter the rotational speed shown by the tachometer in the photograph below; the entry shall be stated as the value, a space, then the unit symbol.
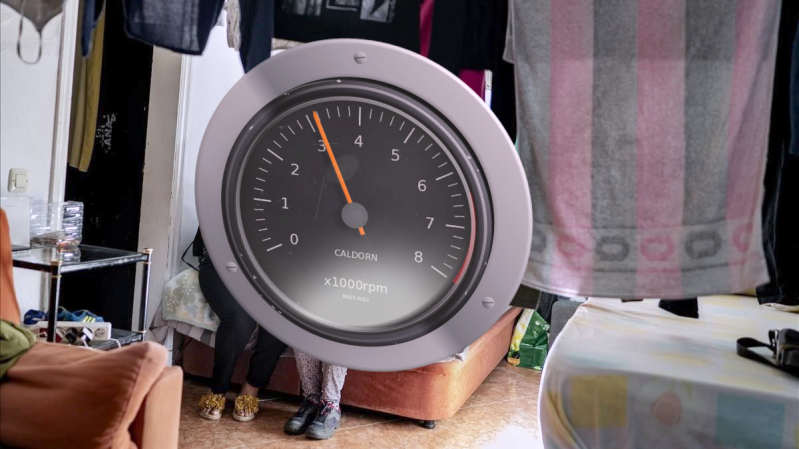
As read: 3200 rpm
